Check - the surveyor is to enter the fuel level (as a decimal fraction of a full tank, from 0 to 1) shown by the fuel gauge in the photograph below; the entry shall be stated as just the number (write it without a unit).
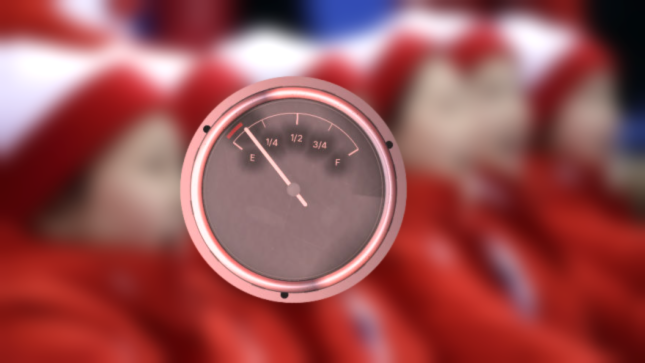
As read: 0.125
